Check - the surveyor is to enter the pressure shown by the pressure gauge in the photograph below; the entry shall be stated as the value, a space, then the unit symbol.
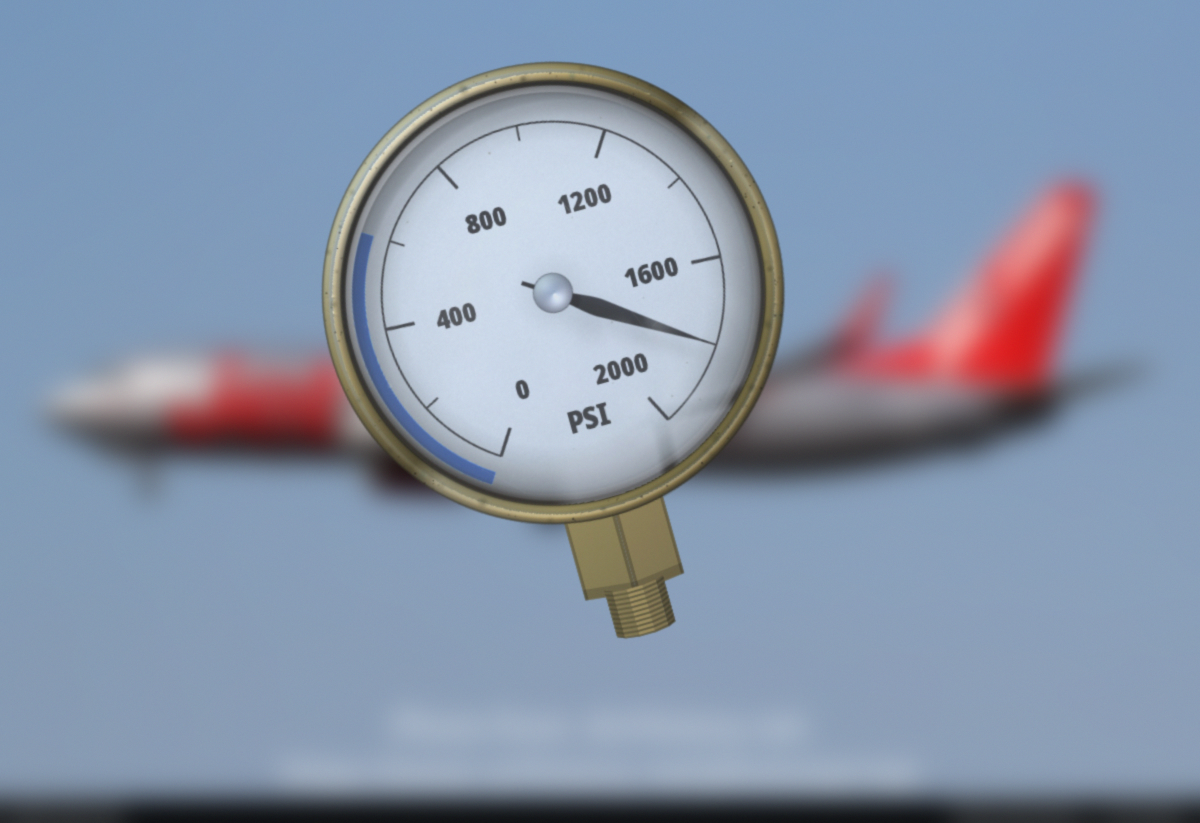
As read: 1800 psi
